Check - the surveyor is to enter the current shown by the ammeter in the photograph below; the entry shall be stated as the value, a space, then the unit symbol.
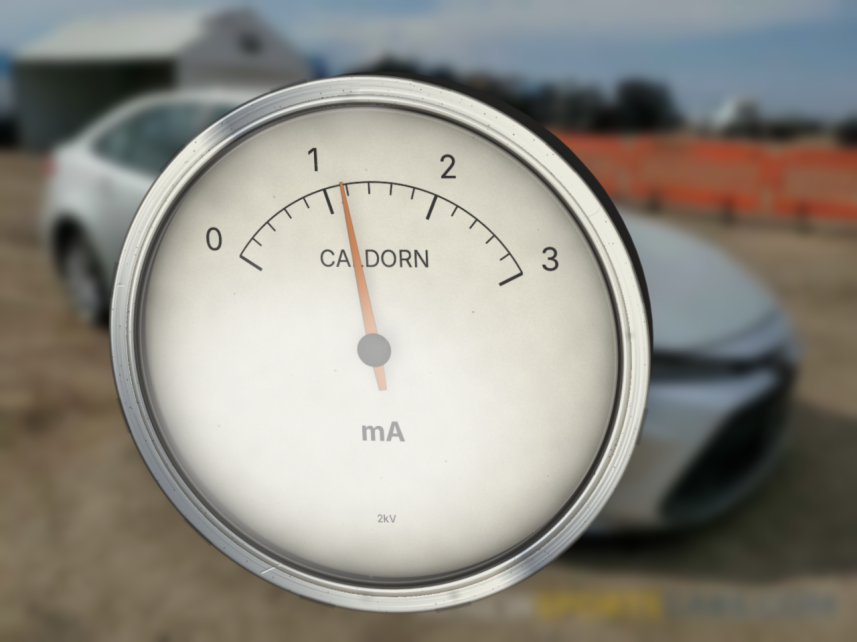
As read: 1.2 mA
